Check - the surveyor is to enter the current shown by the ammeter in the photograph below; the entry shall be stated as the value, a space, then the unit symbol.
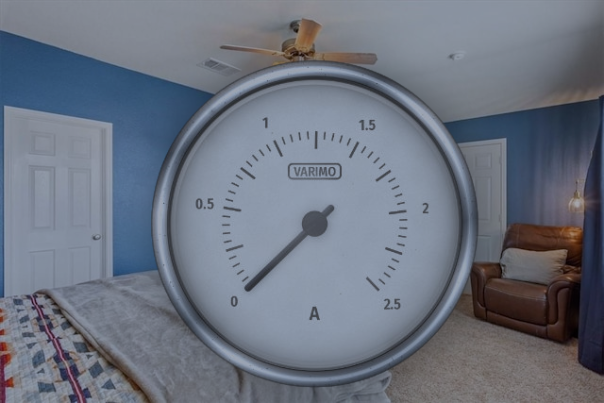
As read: 0 A
